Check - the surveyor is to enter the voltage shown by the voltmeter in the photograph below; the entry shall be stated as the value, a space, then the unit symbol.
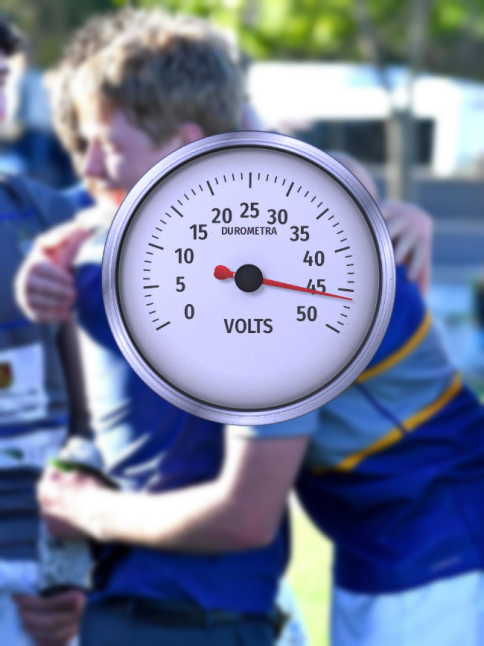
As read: 46 V
